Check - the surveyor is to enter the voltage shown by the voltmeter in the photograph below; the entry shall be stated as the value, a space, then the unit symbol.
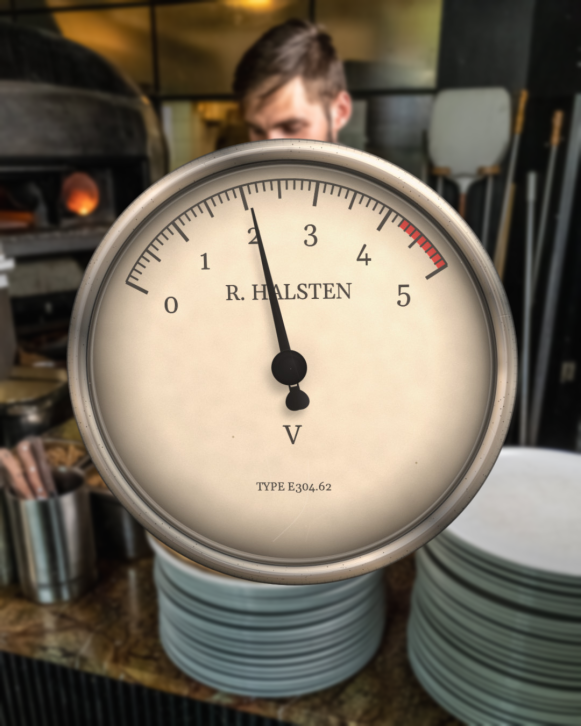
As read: 2.1 V
